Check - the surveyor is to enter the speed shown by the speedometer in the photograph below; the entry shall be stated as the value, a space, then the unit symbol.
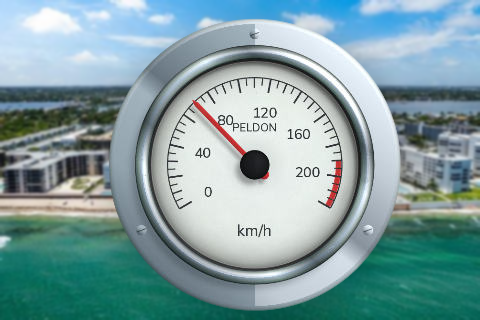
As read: 70 km/h
